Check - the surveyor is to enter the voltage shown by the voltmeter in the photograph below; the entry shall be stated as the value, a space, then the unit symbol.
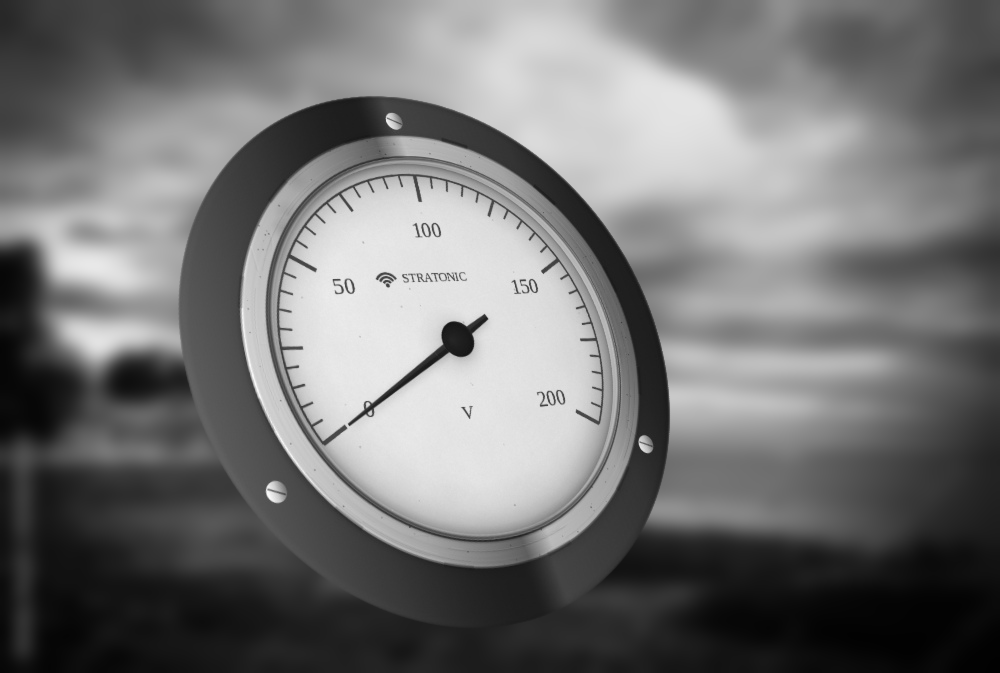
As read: 0 V
